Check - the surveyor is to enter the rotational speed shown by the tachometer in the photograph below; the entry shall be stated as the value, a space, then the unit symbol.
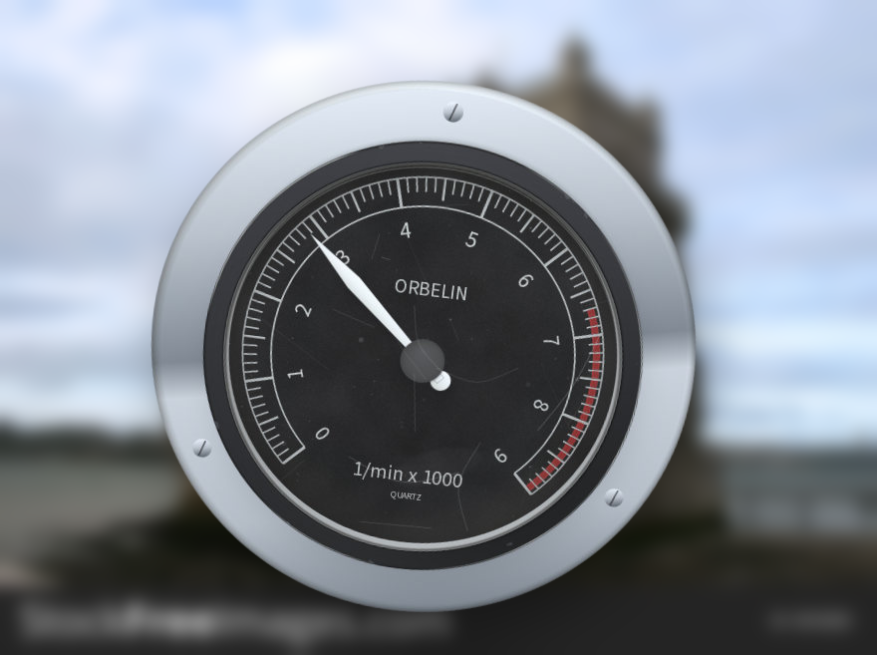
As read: 2900 rpm
